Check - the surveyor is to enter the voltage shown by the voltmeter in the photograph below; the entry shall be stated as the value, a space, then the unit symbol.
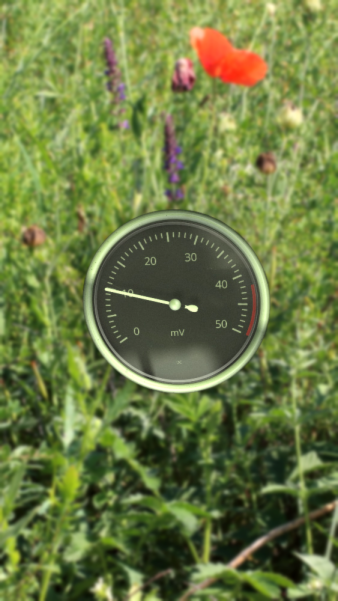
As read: 10 mV
